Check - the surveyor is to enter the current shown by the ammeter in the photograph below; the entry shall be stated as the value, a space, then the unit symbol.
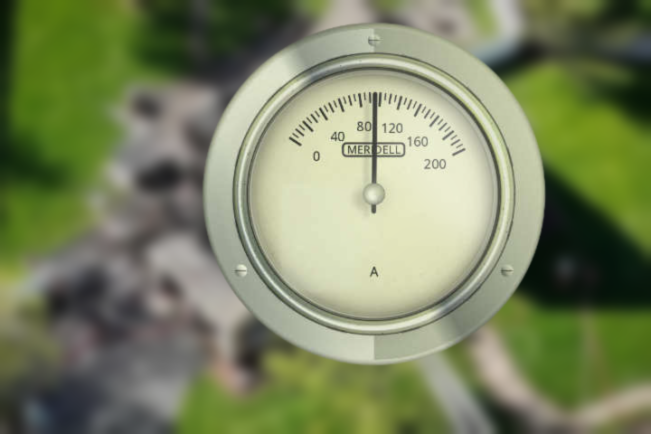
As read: 95 A
